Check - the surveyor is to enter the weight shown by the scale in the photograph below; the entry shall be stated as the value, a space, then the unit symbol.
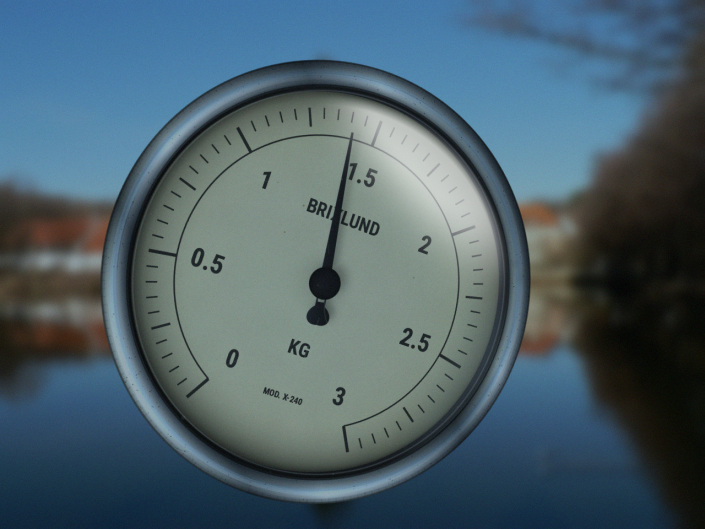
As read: 1.4 kg
